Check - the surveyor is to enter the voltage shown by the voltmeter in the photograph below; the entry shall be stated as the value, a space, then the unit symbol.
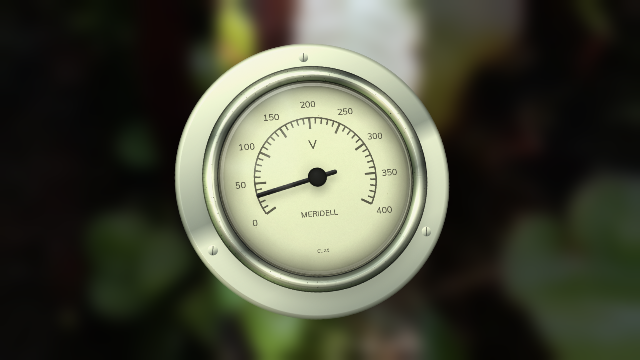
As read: 30 V
